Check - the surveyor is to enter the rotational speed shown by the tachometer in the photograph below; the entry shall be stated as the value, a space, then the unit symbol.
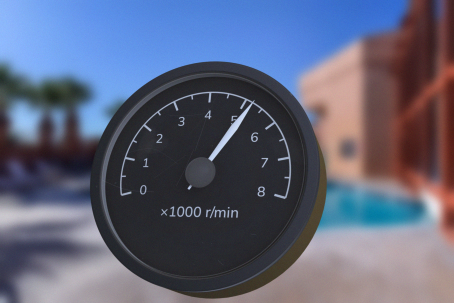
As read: 5250 rpm
